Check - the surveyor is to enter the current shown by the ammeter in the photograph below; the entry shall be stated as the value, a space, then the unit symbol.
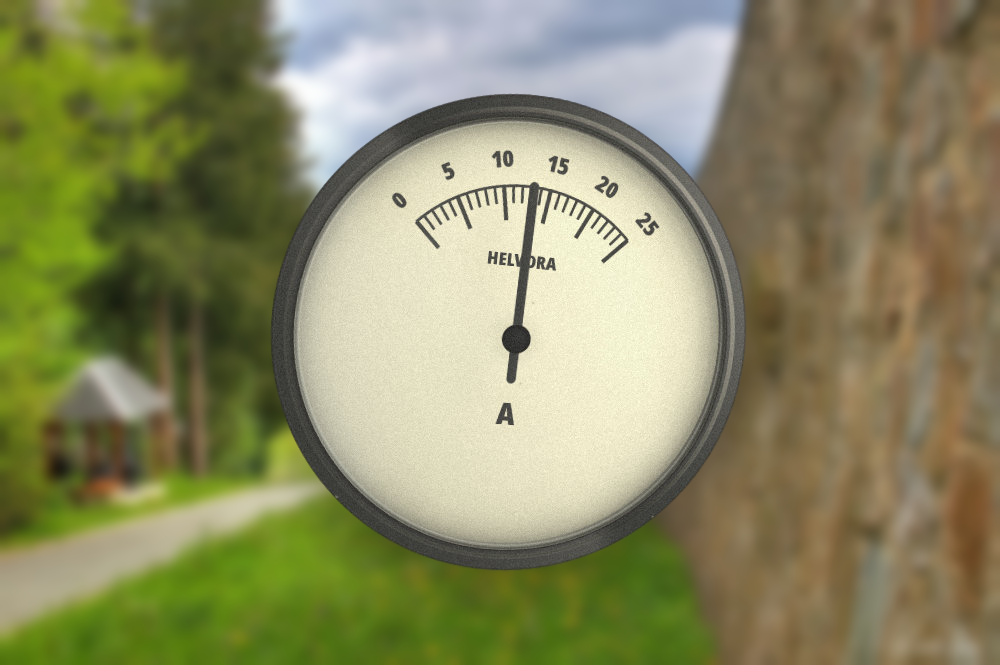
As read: 13 A
